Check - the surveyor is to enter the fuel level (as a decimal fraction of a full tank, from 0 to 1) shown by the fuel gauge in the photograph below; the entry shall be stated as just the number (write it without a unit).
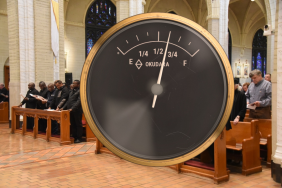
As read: 0.625
